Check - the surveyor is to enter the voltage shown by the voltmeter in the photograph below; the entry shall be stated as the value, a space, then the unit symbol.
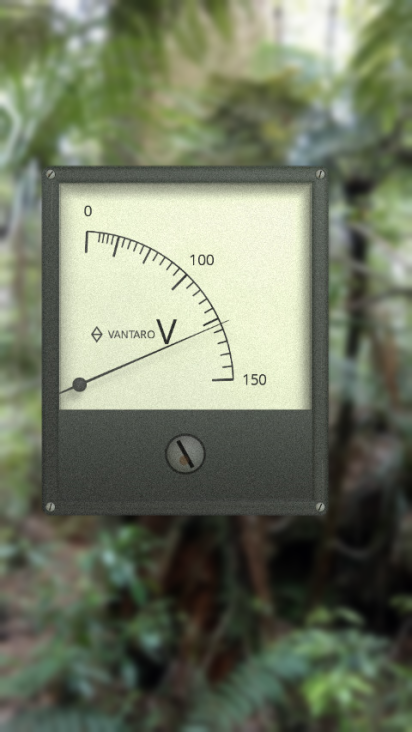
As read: 127.5 V
